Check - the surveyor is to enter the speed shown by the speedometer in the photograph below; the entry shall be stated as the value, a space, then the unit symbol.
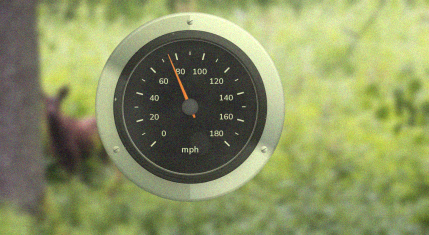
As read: 75 mph
